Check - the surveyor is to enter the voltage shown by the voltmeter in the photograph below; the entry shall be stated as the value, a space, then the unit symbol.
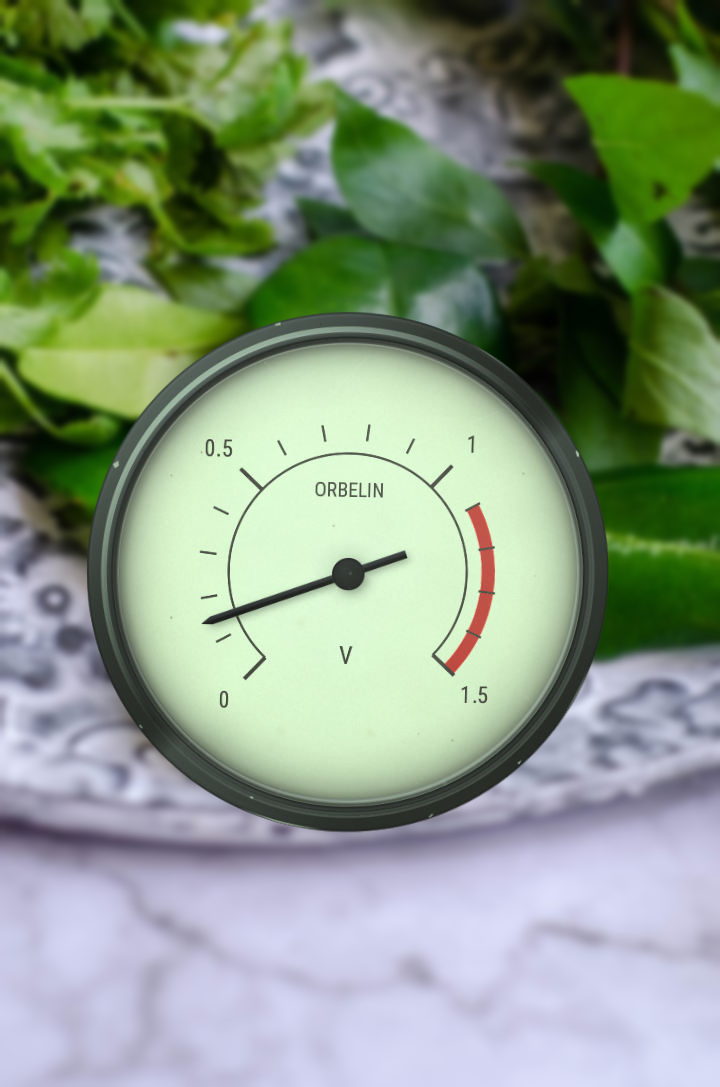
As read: 0.15 V
